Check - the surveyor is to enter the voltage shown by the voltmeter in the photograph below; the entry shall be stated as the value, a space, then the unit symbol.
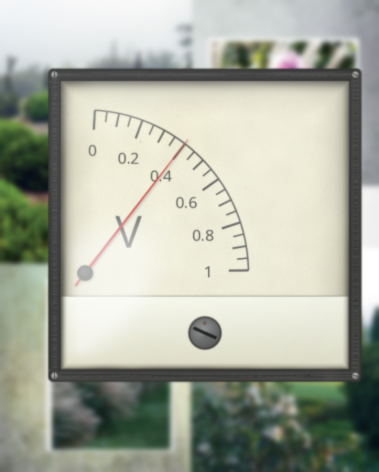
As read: 0.4 V
